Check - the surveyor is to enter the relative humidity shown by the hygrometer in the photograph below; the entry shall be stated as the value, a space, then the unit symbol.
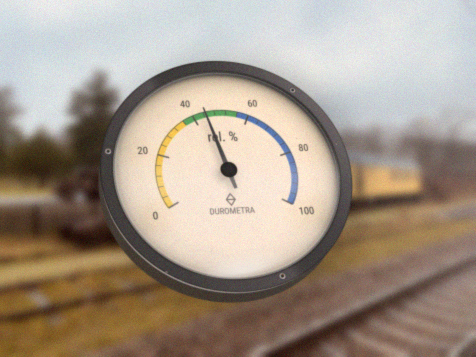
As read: 44 %
